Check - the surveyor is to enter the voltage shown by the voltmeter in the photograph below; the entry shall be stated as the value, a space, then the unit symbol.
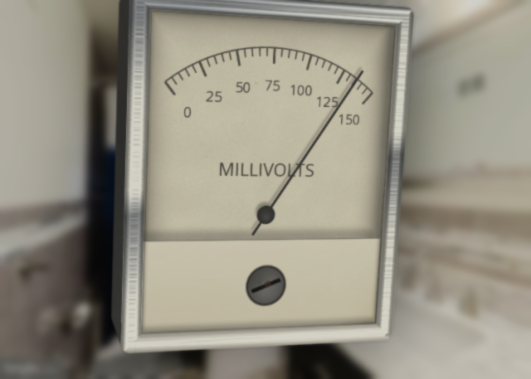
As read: 135 mV
